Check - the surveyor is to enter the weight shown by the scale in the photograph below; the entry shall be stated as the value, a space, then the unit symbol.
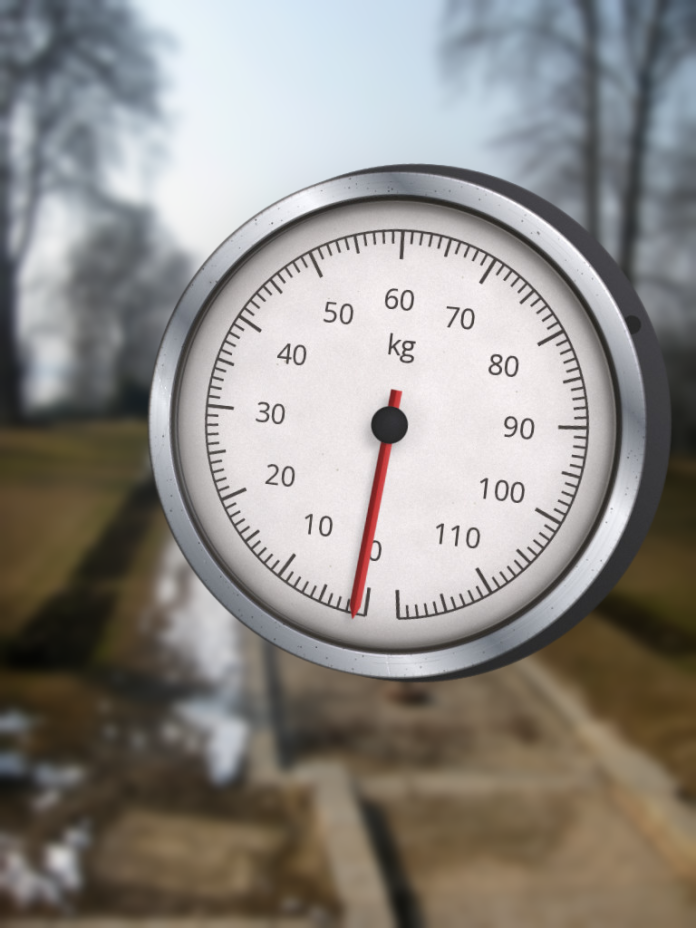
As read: 1 kg
